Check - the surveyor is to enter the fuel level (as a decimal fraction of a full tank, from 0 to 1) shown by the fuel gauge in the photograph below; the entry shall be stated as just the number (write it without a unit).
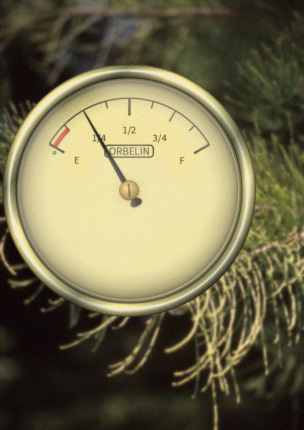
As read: 0.25
